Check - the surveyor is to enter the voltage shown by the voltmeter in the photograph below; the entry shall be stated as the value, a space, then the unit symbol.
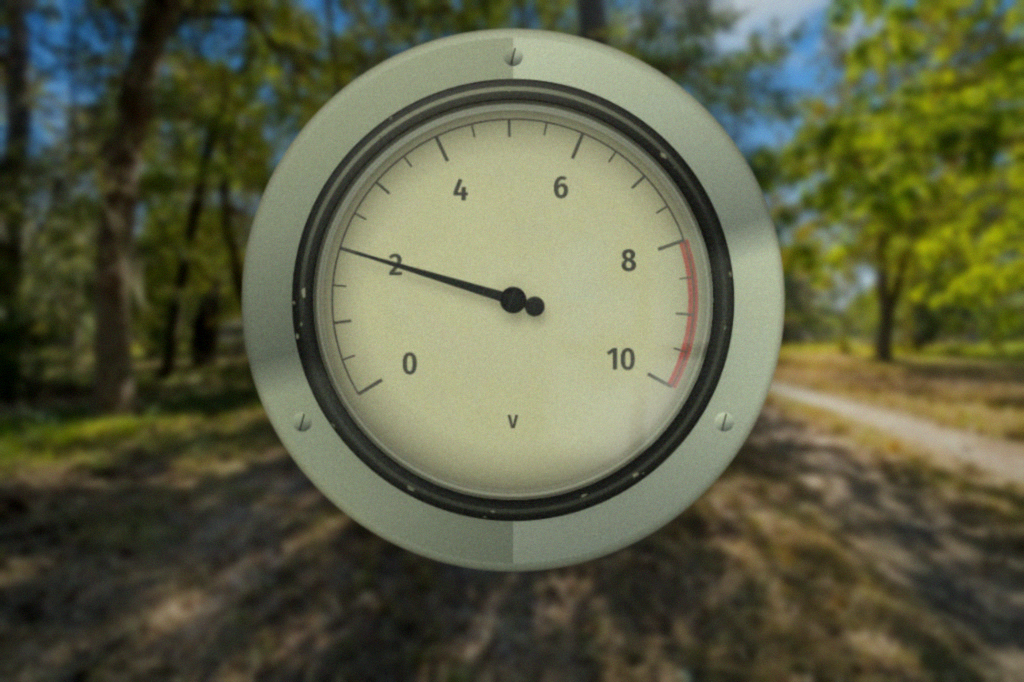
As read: 2 V
